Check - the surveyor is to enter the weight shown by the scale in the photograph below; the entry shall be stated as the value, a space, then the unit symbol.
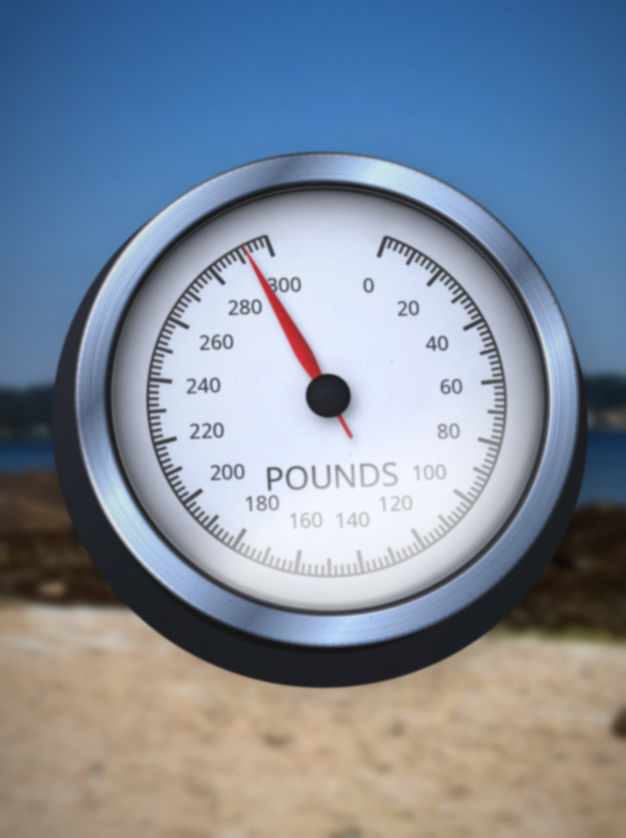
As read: 292 lb
